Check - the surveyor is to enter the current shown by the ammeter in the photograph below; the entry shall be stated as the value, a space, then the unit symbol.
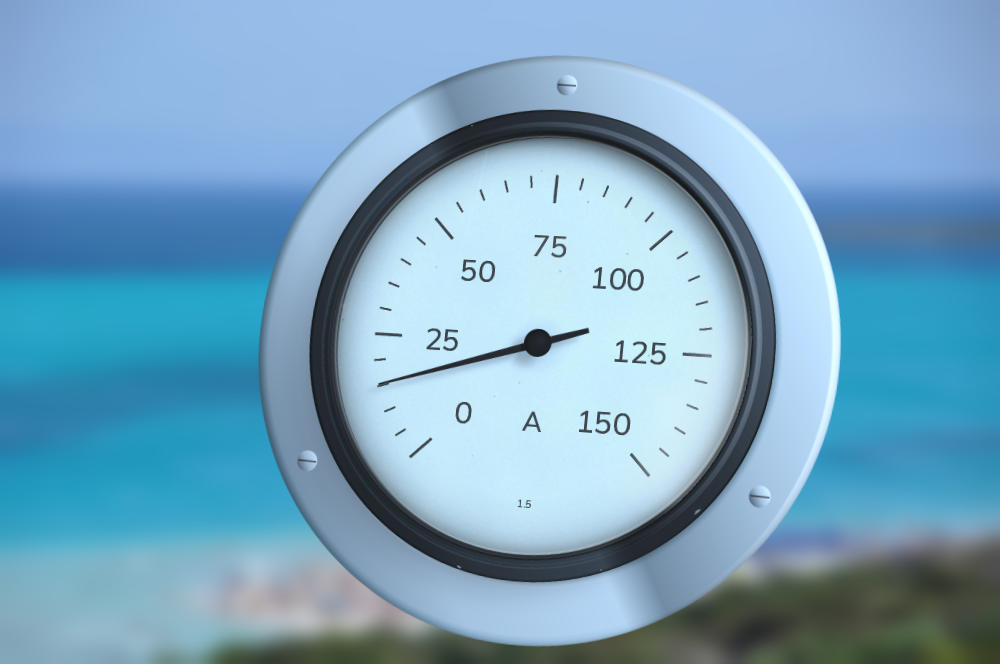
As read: 15 A
